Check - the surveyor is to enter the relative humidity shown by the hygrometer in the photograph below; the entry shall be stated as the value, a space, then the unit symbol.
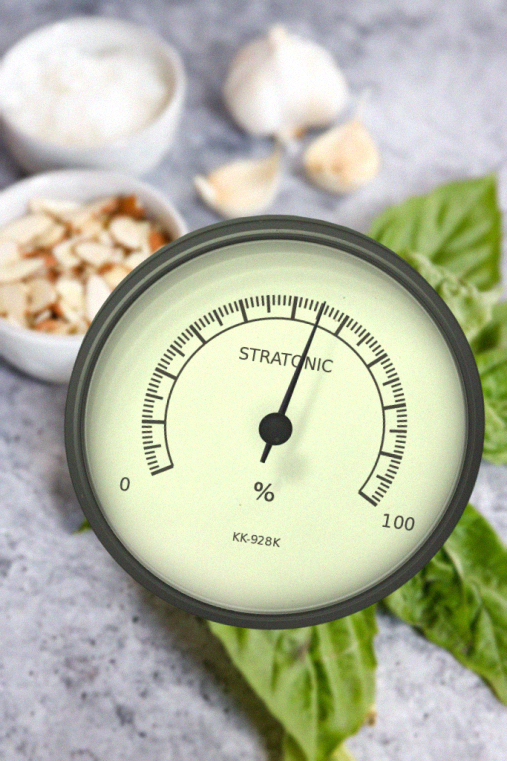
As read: 55 %
